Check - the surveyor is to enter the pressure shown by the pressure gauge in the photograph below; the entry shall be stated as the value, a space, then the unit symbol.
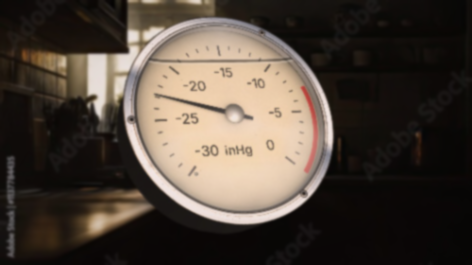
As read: -23 inHg
